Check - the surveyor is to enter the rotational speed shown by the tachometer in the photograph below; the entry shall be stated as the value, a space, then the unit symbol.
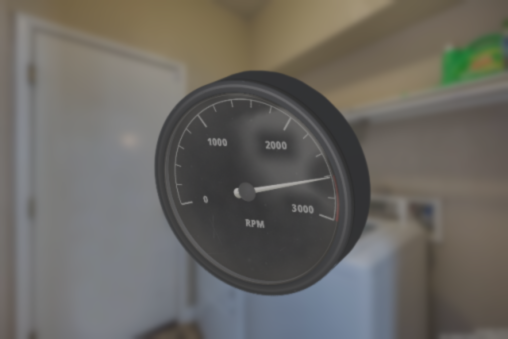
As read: 2600 rpm
